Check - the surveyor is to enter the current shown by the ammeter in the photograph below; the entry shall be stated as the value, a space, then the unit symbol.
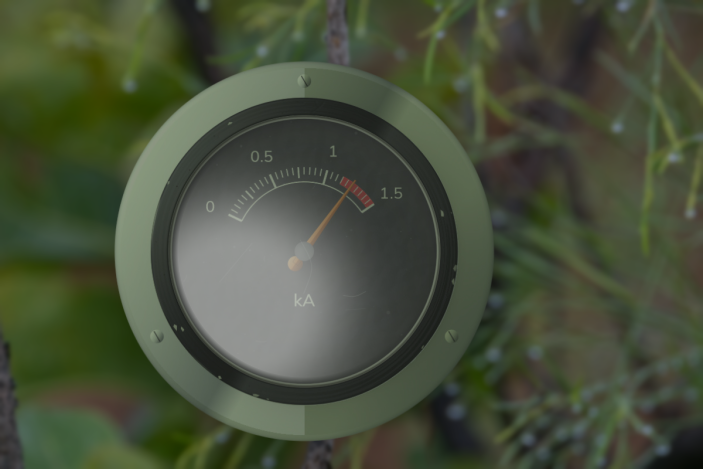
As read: 1.25 kA
